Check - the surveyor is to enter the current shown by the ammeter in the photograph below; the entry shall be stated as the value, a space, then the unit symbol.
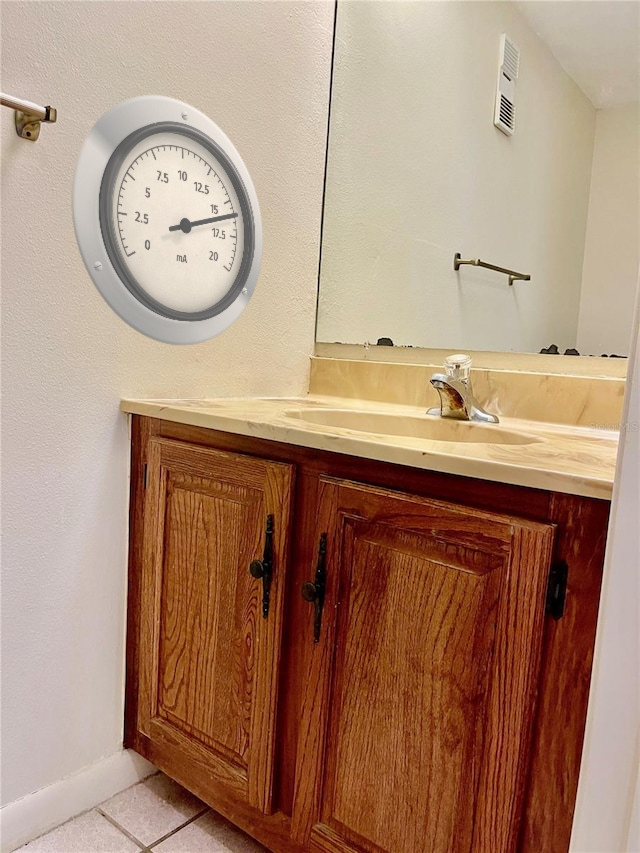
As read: 16 mA
